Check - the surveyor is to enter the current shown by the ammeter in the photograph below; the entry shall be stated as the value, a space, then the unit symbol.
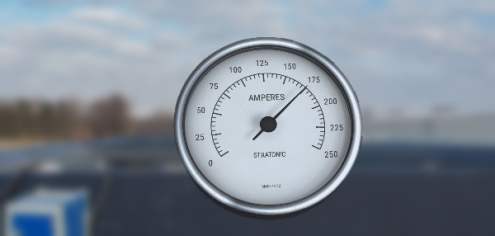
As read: 175 A
